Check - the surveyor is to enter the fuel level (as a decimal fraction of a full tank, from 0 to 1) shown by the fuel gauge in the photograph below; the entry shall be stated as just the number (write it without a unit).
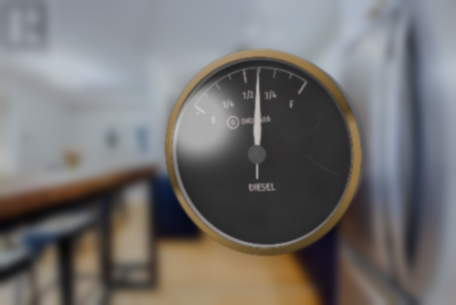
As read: 0.625
